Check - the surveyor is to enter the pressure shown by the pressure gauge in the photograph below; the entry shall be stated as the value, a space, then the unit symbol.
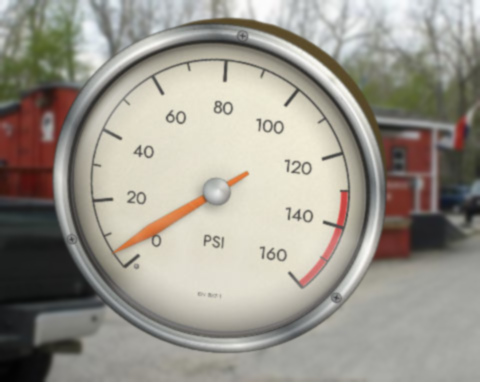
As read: 5 psi
